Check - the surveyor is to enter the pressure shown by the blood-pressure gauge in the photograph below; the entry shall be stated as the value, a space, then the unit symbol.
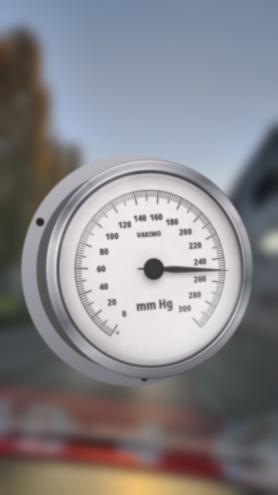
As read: 250 mmHg
